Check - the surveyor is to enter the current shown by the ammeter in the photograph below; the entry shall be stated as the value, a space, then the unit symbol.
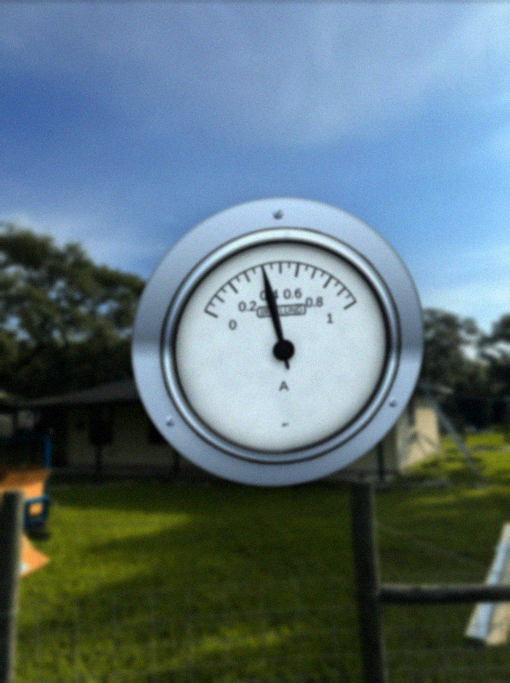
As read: 0.4 A
